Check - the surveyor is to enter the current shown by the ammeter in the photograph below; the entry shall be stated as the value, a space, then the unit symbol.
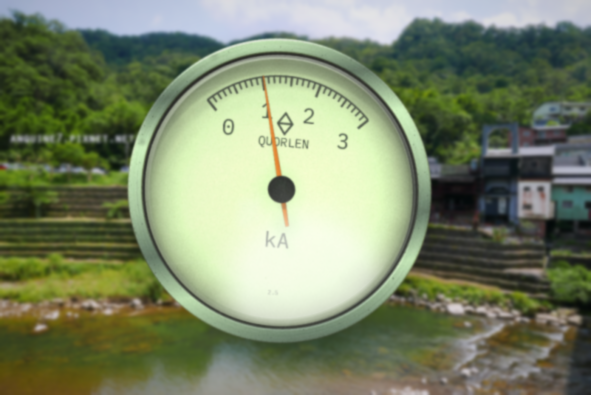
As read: 1 kA
